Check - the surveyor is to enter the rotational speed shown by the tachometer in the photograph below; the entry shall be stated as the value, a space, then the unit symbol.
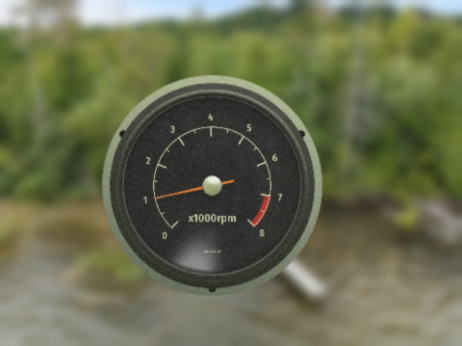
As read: 1000 rpm
